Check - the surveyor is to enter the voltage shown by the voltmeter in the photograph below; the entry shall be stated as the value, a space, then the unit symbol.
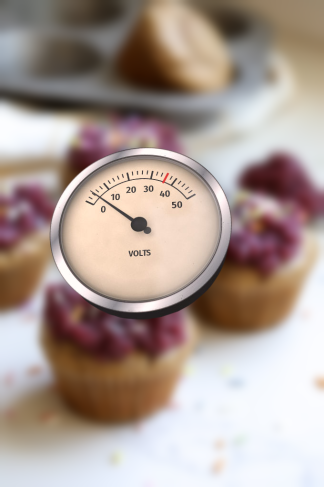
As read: 4 V
